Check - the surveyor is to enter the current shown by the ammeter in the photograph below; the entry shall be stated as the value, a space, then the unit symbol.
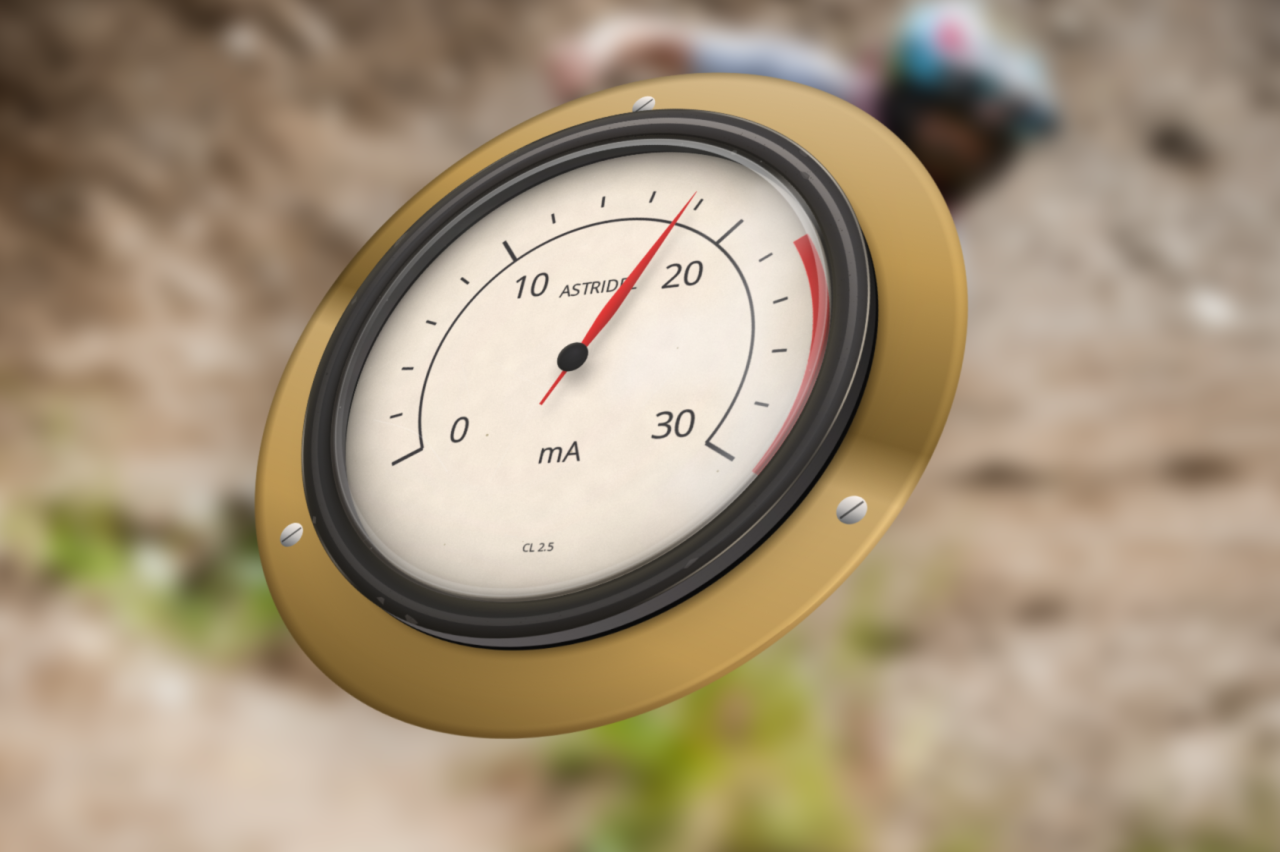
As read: 18 mA
